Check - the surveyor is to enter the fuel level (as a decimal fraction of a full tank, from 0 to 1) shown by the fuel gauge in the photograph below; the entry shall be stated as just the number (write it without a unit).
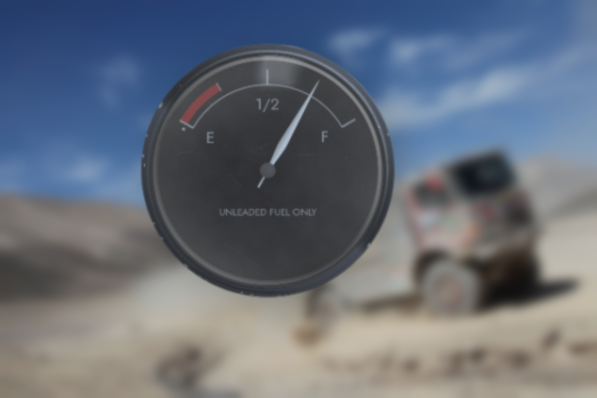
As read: 0.75
